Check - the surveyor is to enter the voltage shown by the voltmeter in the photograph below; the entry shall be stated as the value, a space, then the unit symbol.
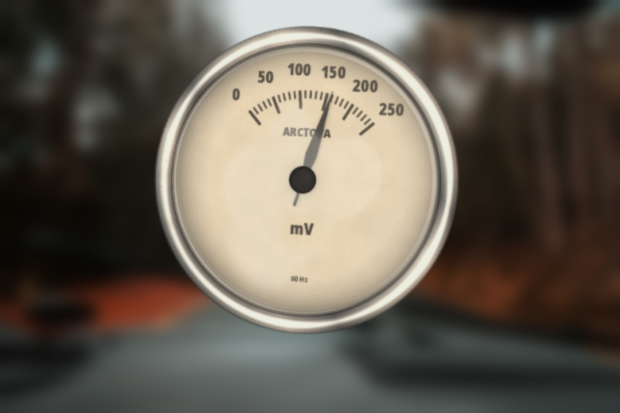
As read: 160 mV
